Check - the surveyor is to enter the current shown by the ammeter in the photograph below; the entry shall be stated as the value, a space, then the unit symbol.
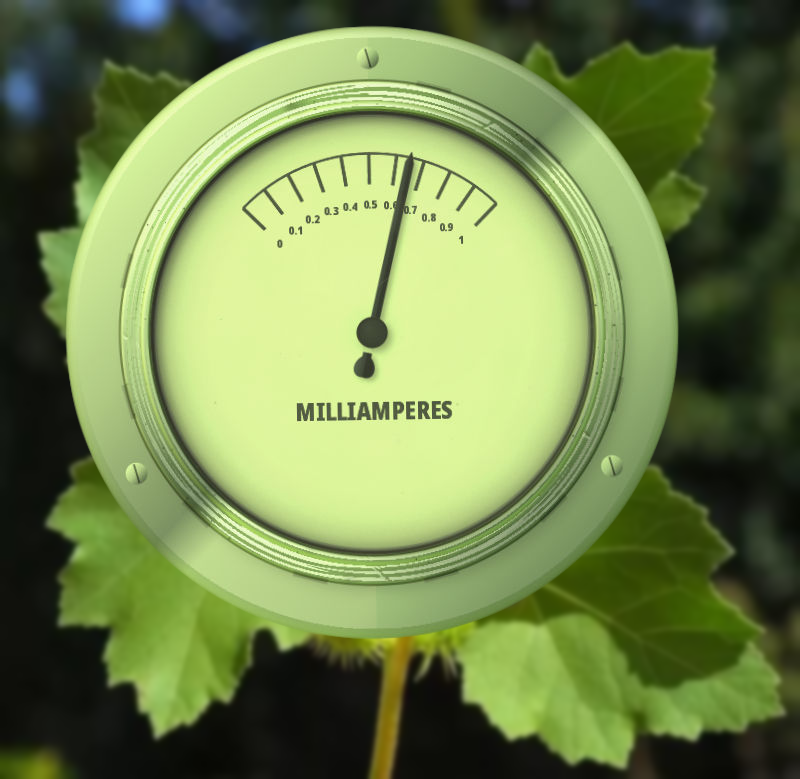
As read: 0.65 mA
